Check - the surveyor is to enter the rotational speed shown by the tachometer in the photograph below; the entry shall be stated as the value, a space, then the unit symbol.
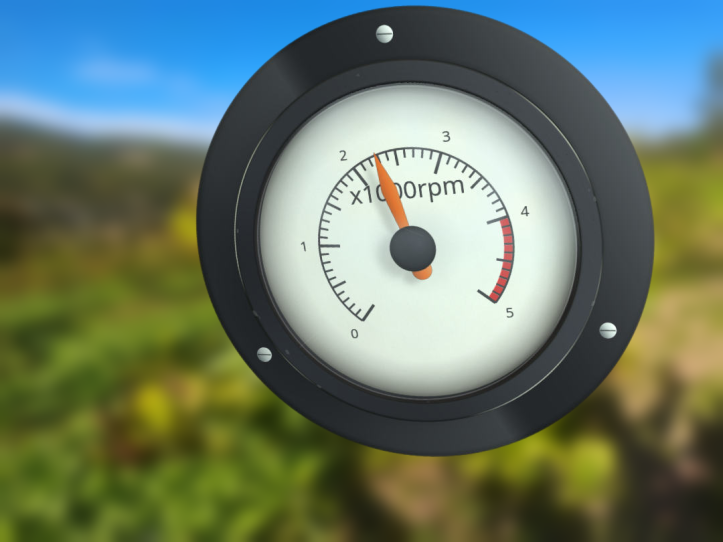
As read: 2300 rpm
